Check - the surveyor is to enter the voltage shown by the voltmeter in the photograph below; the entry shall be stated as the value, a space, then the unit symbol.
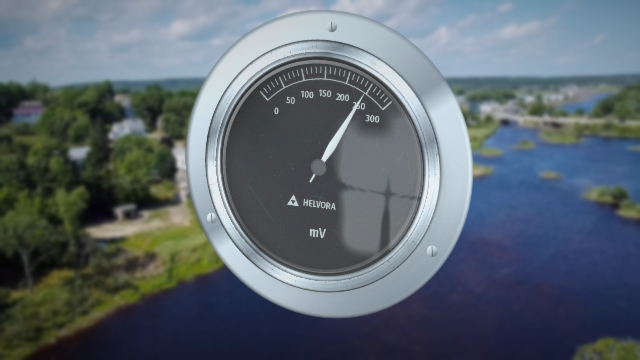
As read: 250 mV
